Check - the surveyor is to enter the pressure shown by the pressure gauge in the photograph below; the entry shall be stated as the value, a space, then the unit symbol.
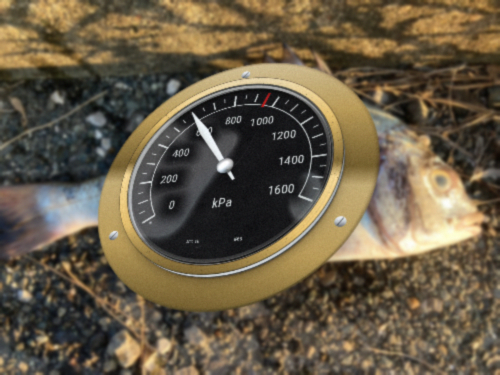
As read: 600 kPa
